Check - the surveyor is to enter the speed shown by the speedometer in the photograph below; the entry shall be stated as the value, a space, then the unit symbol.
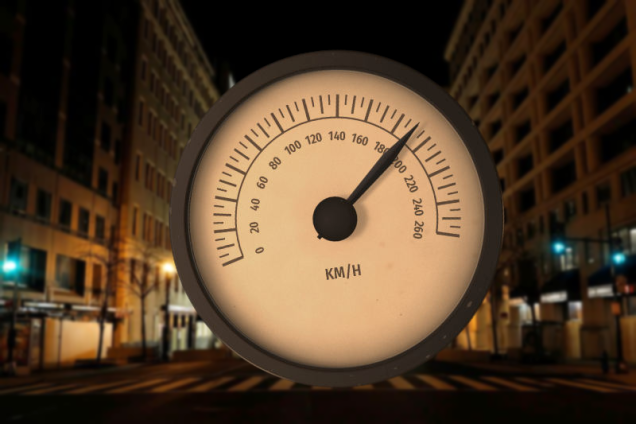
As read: 190 km/h
